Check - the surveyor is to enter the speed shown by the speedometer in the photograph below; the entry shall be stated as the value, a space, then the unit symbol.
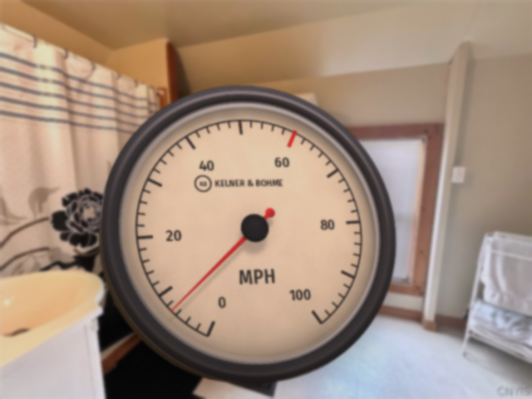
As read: 7 mph
